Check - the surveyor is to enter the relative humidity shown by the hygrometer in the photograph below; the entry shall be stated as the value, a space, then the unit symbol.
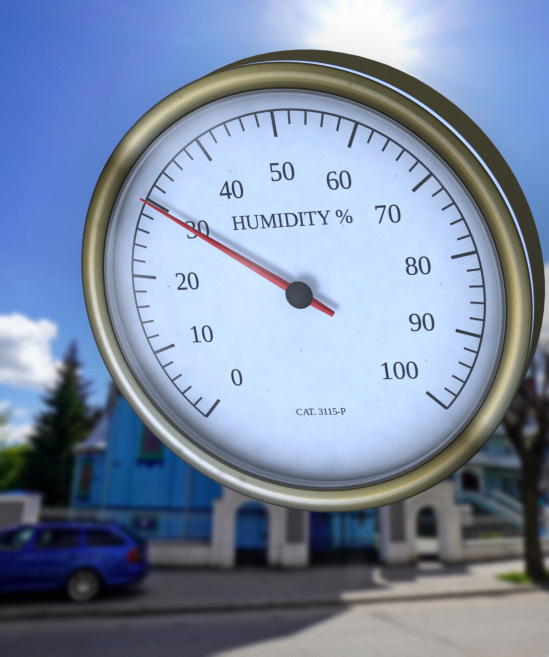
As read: 30 %
